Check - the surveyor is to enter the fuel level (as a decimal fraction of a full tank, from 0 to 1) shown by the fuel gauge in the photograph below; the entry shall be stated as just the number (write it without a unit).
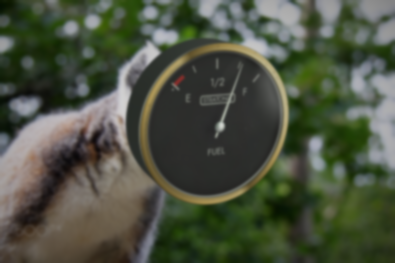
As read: 0.75
